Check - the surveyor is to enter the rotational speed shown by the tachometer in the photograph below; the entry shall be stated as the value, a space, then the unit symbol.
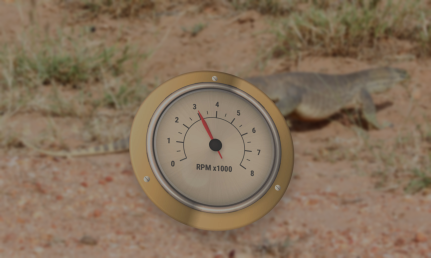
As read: 3000 rpm
